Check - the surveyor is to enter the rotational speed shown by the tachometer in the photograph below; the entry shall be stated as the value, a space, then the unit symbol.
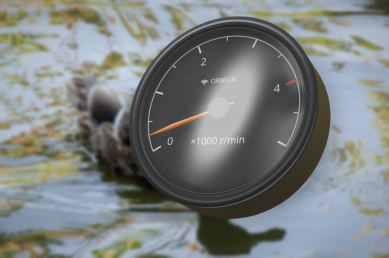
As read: 250 rpm
